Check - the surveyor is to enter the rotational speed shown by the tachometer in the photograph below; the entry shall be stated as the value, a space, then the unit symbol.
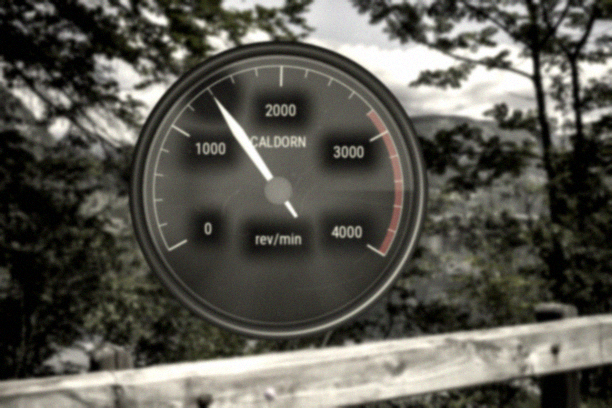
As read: 1400 rpm
